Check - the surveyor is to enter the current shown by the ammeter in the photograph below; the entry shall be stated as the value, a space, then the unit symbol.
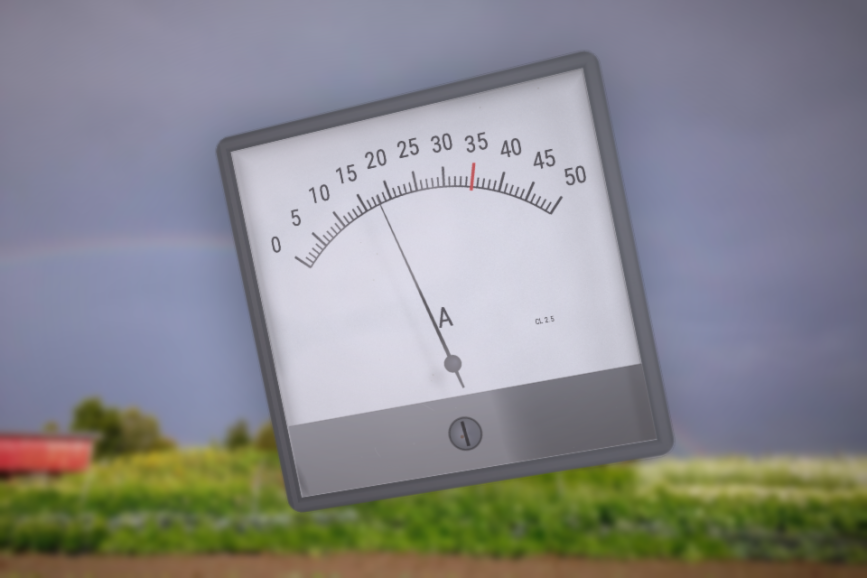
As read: 18 A
